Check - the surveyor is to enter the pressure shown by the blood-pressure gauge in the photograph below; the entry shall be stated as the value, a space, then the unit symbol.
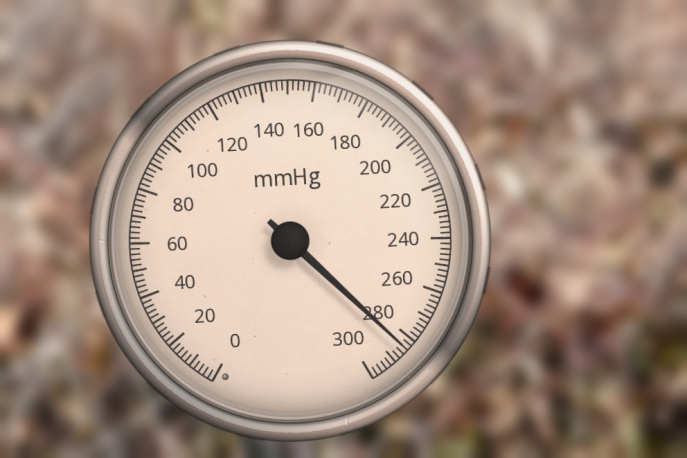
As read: 284 mmHg
